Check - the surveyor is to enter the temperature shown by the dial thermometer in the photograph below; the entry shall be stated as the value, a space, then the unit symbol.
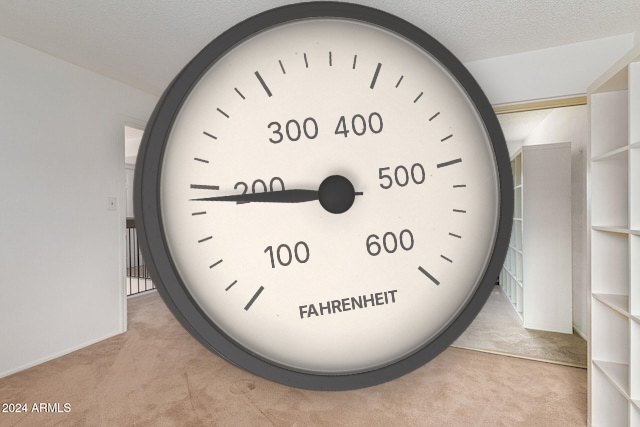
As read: 190 °F
